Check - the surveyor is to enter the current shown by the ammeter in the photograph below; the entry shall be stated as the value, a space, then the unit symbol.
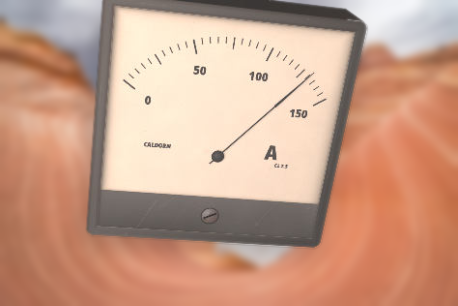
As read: 130 A
